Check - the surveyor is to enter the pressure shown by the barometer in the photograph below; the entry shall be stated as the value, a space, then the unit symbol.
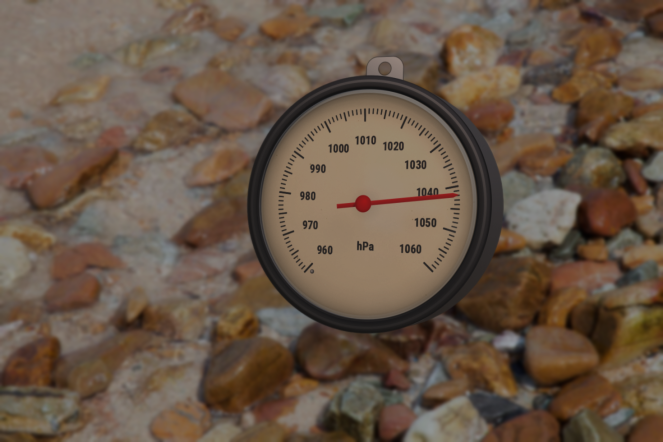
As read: 1042 hPa
